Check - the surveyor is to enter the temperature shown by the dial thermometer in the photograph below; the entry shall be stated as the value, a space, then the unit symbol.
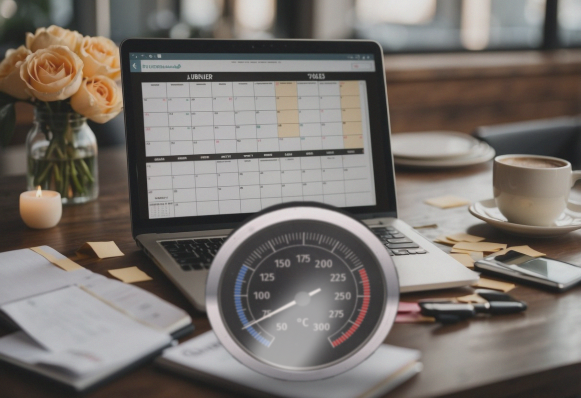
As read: 75 °C
